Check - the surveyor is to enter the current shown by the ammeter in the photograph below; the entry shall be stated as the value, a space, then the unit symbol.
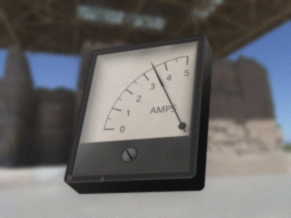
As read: 3.5 A
